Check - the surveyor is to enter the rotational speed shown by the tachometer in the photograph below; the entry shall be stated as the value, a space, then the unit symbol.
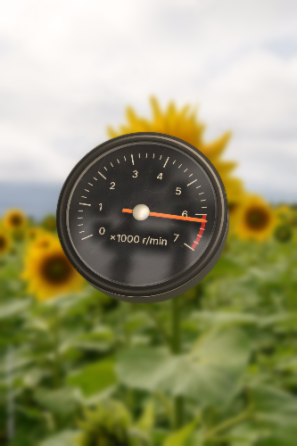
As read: 6200 rpm
